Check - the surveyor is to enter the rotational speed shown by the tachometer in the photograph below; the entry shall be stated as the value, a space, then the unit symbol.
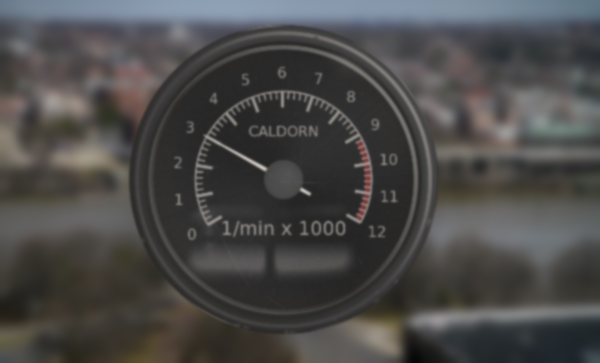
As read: 3000 rpm
